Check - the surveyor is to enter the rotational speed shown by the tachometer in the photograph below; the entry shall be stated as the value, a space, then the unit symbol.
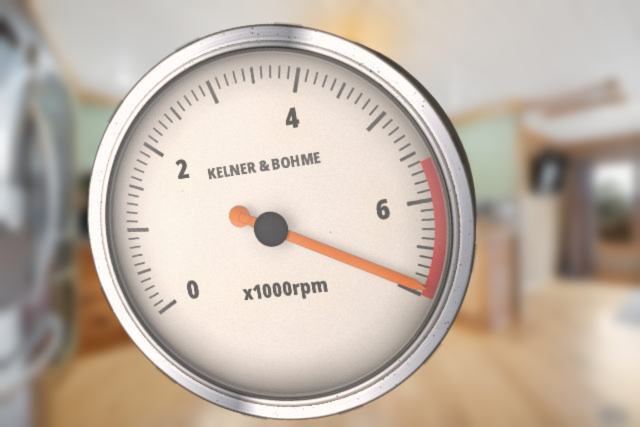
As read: 6900 rpm
